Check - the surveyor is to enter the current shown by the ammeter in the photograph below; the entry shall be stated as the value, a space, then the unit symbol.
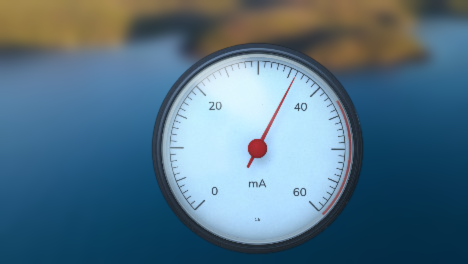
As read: 36 mA
